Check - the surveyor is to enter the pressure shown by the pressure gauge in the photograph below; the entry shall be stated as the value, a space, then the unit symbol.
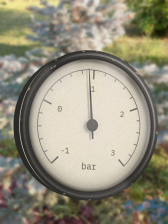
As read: 0.9 bar
